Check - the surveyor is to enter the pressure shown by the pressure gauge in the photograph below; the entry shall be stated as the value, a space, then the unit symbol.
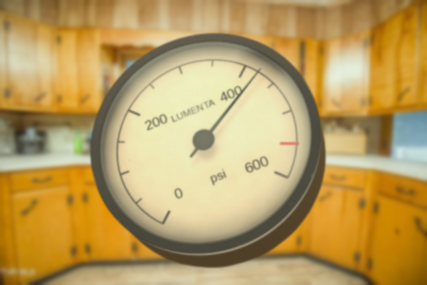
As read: 425 psi
